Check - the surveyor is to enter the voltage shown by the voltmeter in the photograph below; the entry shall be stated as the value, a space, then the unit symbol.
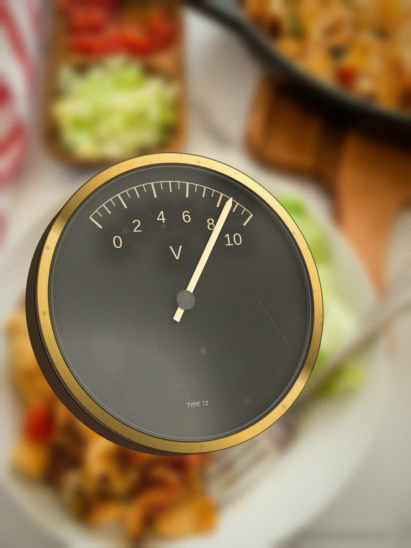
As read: 8.5 V
